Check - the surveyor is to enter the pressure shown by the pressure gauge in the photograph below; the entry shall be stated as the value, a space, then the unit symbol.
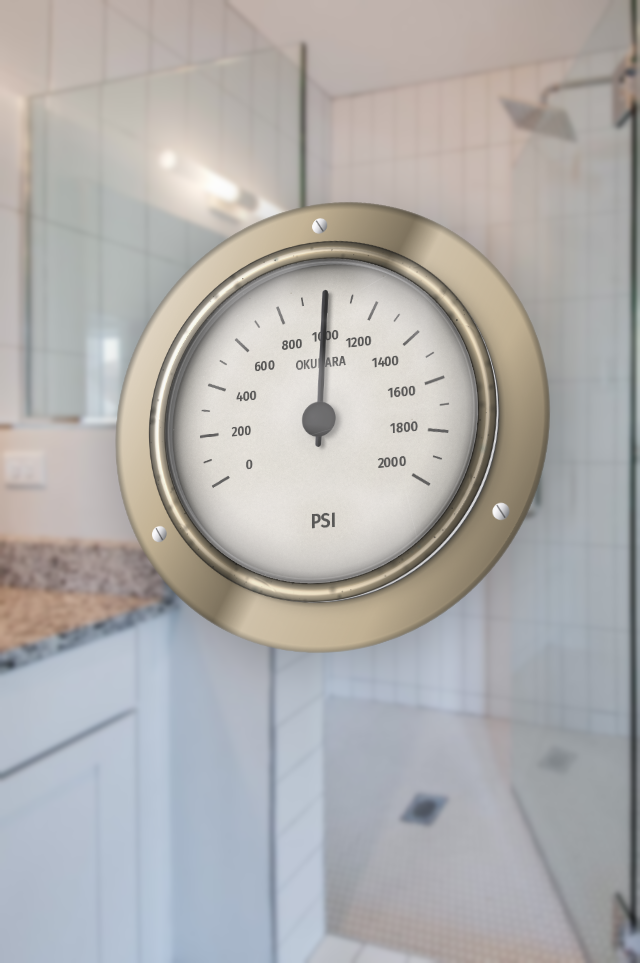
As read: 1000 psi
